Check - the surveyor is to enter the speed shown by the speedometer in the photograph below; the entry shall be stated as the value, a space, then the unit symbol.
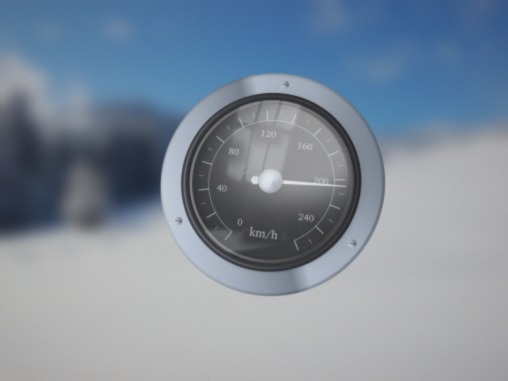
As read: 205 km/h
